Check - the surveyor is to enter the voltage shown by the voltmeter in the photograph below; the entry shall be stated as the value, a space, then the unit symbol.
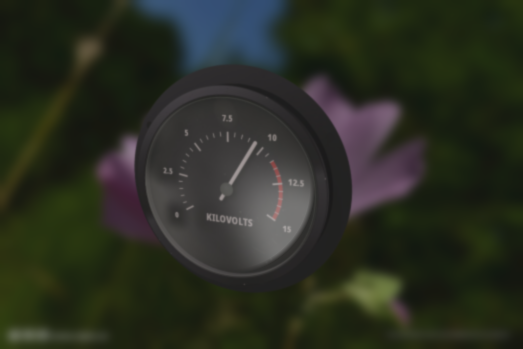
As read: 9.5 kV
